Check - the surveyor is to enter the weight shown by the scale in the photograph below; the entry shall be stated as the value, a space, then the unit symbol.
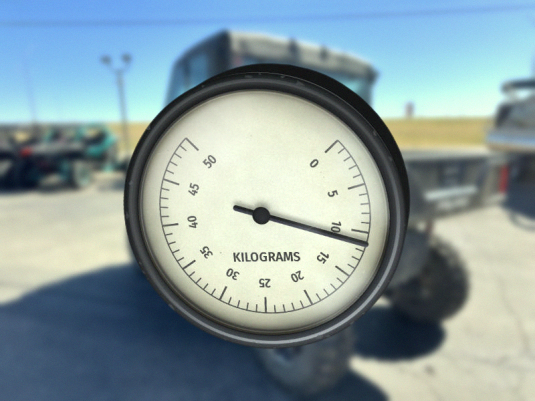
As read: 11 kg
